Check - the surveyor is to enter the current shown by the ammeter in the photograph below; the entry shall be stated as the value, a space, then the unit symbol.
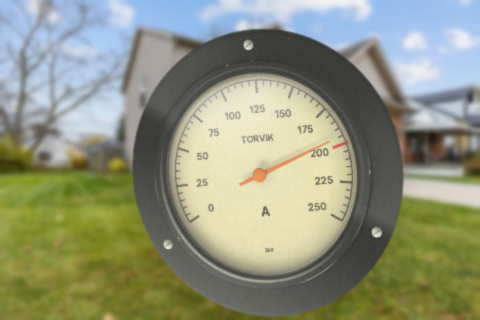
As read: 195 A
